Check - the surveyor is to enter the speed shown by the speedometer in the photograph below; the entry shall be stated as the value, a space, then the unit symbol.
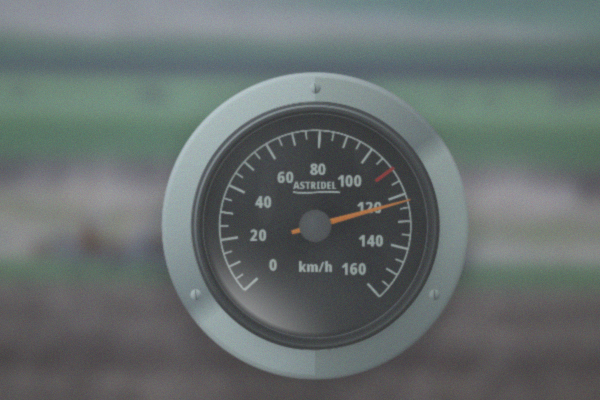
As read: 122.5 km/h
